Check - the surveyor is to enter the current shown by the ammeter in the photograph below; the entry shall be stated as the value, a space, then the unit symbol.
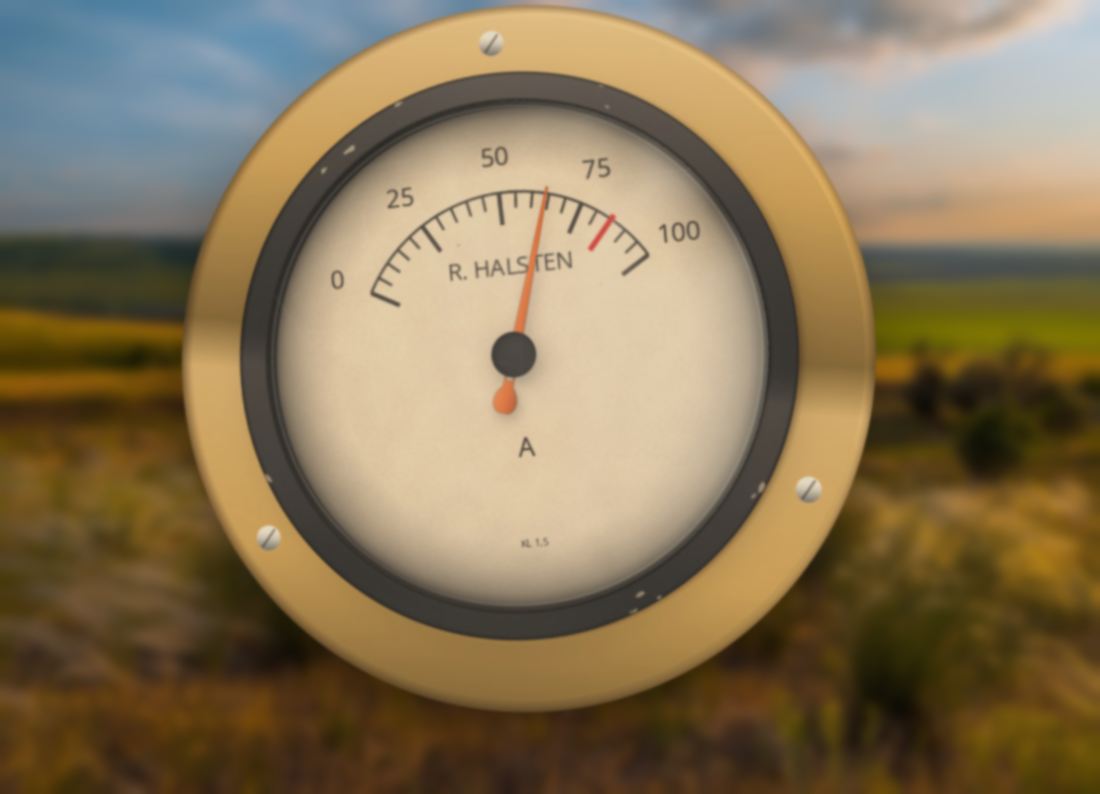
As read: 65 A
